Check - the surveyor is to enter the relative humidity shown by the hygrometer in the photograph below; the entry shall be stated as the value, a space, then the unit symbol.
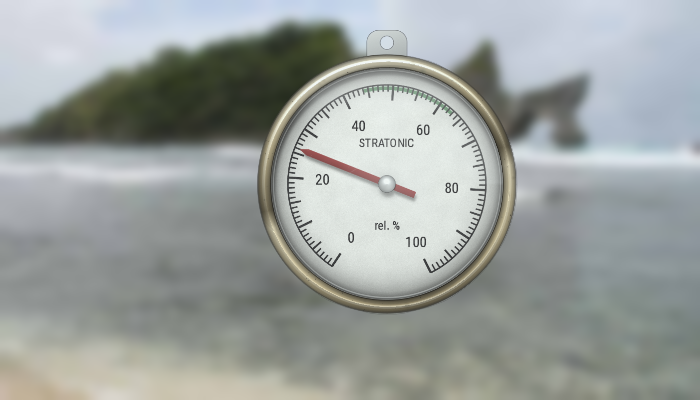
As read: 26 %
